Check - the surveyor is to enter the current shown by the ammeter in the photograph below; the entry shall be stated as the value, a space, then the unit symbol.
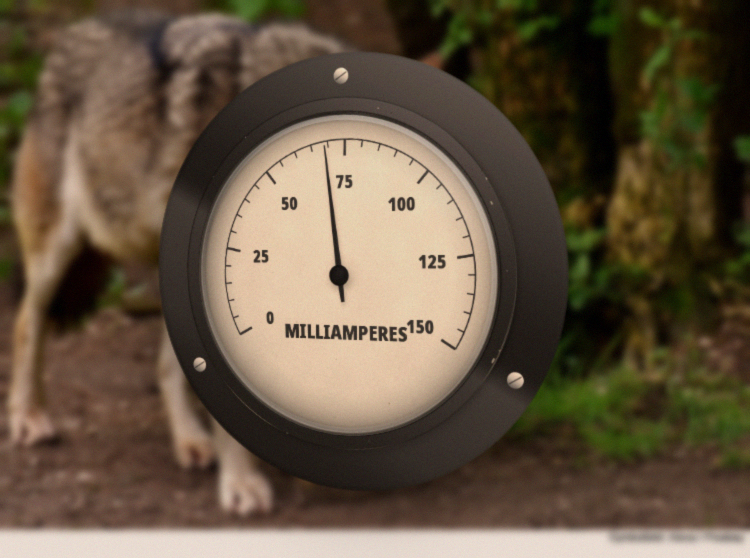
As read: 70 mA
